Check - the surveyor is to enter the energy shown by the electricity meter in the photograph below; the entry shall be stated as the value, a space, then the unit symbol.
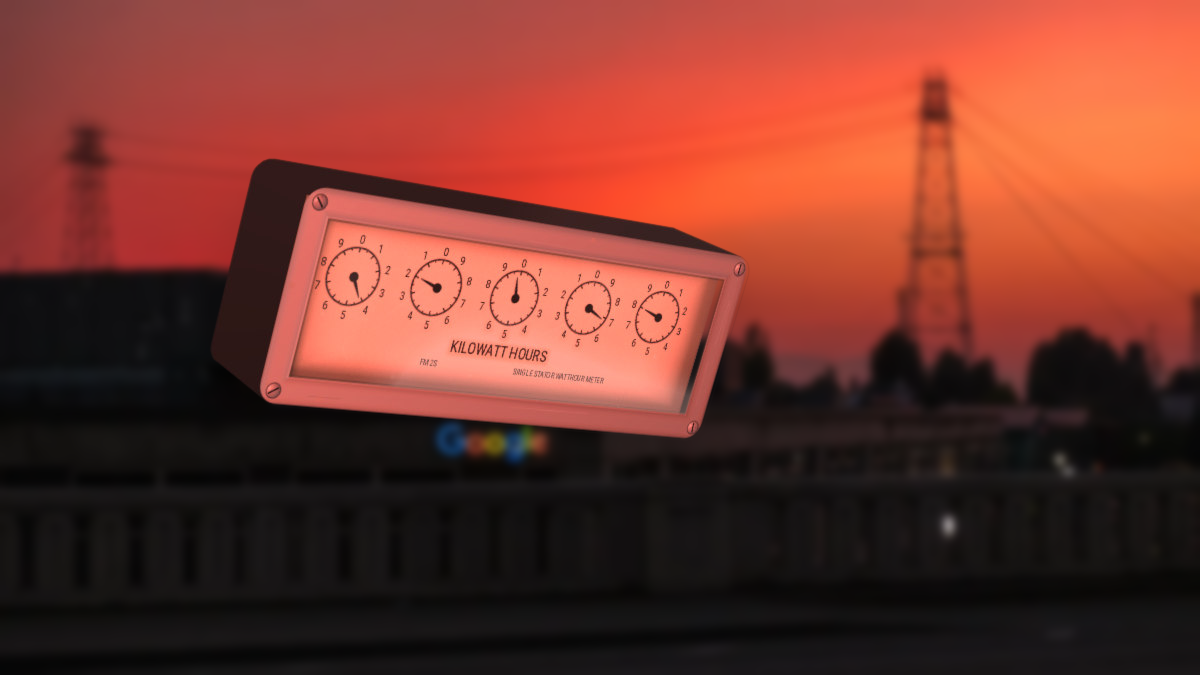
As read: 41968 kWh
